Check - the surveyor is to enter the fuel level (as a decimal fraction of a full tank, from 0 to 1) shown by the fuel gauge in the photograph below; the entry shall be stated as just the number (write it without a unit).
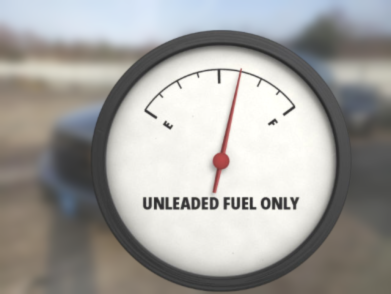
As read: 0.625
